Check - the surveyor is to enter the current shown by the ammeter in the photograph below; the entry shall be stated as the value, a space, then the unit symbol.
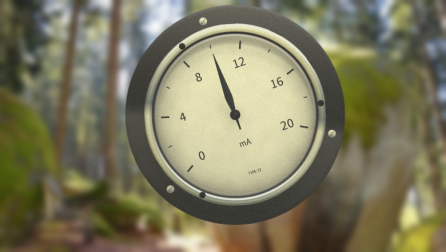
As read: 10 mA
